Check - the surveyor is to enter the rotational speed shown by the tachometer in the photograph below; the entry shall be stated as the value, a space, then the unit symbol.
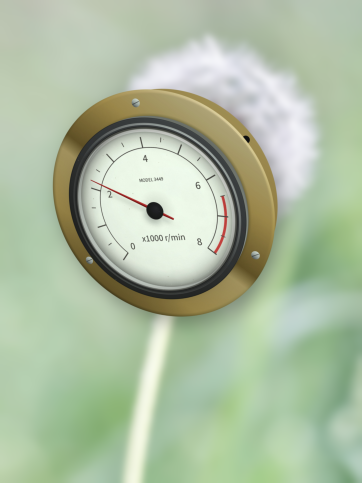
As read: 2250 rpm
